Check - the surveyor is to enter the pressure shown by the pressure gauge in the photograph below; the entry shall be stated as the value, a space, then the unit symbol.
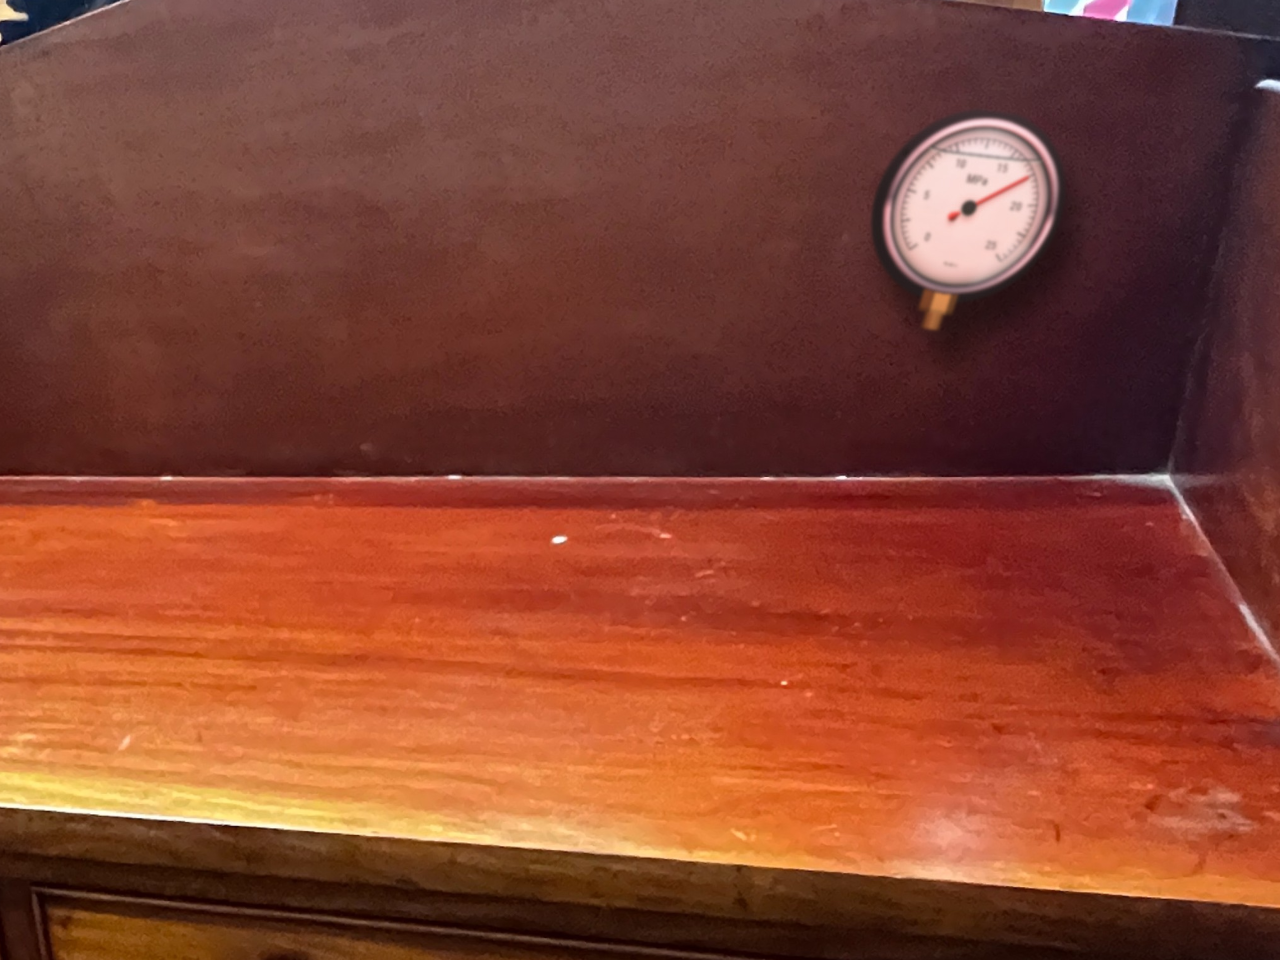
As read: 17.5 MPa
